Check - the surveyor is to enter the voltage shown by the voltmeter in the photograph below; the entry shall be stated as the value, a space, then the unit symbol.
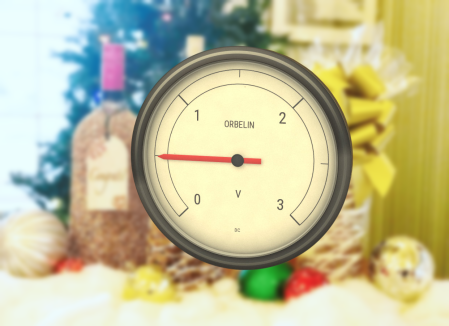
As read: 0.5 V
